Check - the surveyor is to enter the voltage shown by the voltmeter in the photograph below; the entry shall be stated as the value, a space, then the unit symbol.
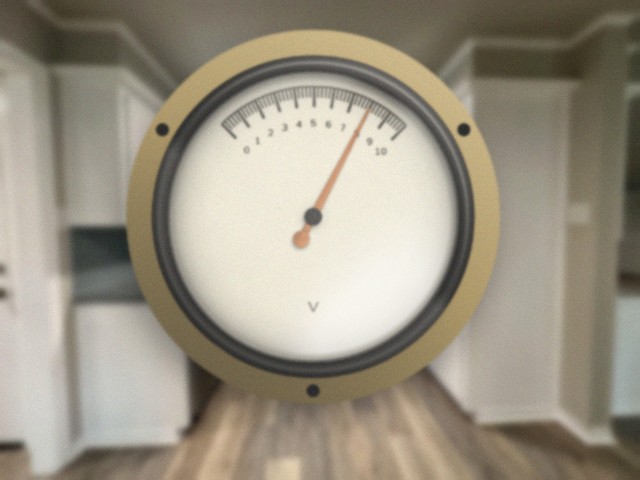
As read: 8 V
